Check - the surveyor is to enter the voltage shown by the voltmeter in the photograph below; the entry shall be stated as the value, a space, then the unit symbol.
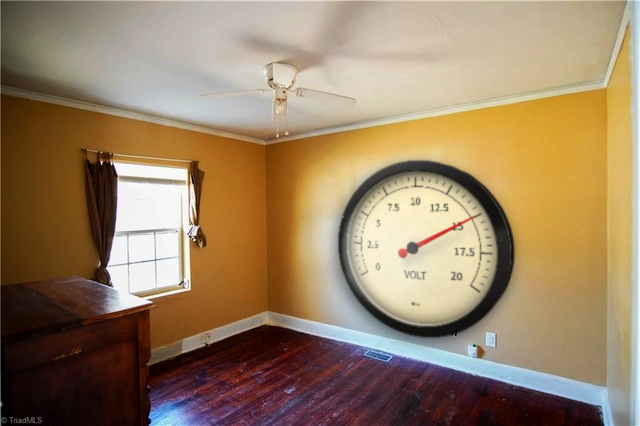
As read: 15 V
